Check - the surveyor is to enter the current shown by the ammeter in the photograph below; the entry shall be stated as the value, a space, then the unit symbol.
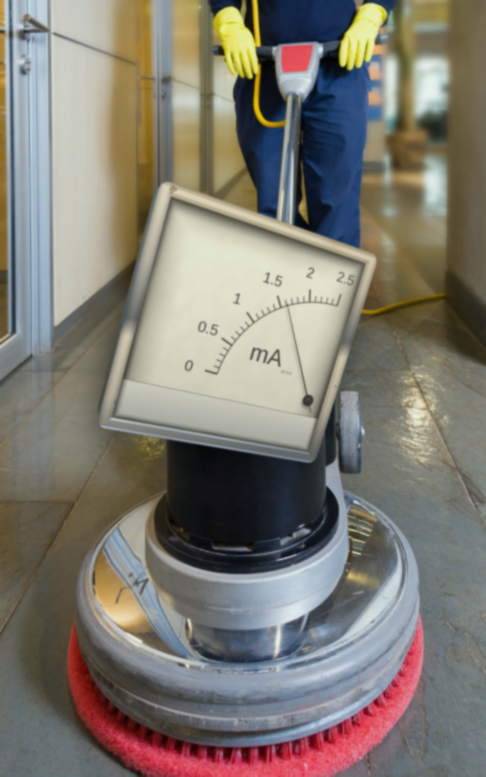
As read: 1.6 mA
